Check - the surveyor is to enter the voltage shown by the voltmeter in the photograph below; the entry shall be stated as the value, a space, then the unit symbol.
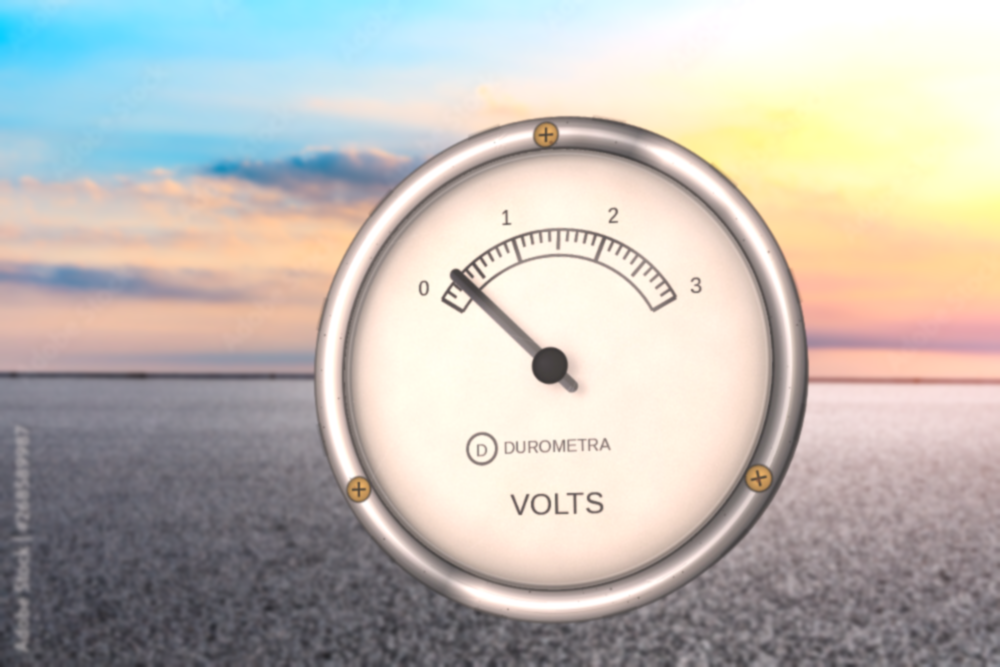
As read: 0.3 V
